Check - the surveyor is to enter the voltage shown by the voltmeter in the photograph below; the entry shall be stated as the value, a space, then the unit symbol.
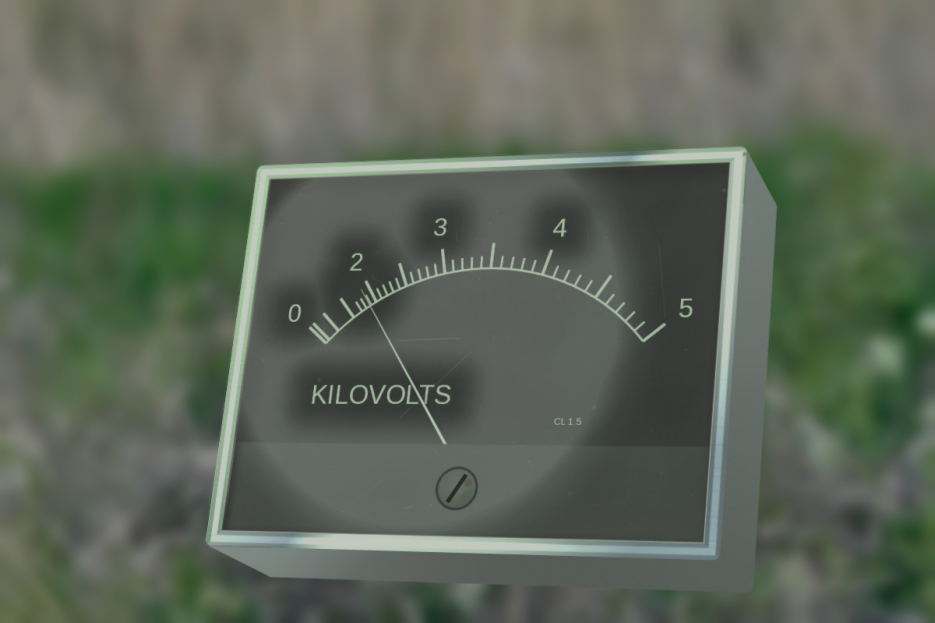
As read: 1.9 kV
